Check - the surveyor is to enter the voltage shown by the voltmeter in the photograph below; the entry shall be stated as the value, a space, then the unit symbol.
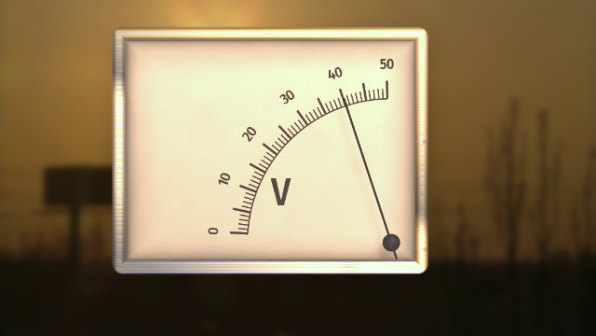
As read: 40 V
